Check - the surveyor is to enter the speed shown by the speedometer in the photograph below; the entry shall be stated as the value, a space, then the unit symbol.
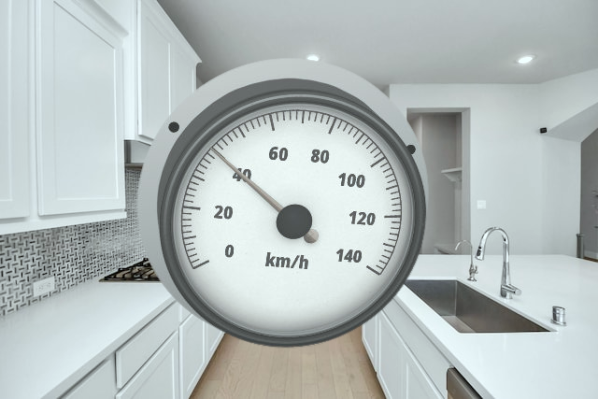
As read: 40 km/h
